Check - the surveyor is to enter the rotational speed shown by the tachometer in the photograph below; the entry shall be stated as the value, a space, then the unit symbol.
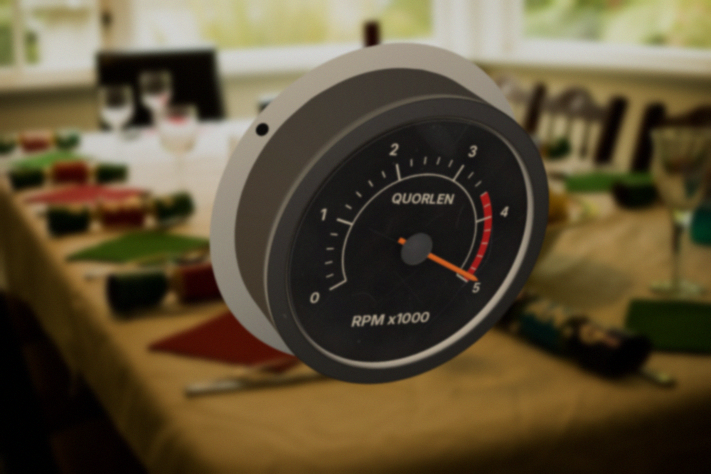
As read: 4900 rpm
